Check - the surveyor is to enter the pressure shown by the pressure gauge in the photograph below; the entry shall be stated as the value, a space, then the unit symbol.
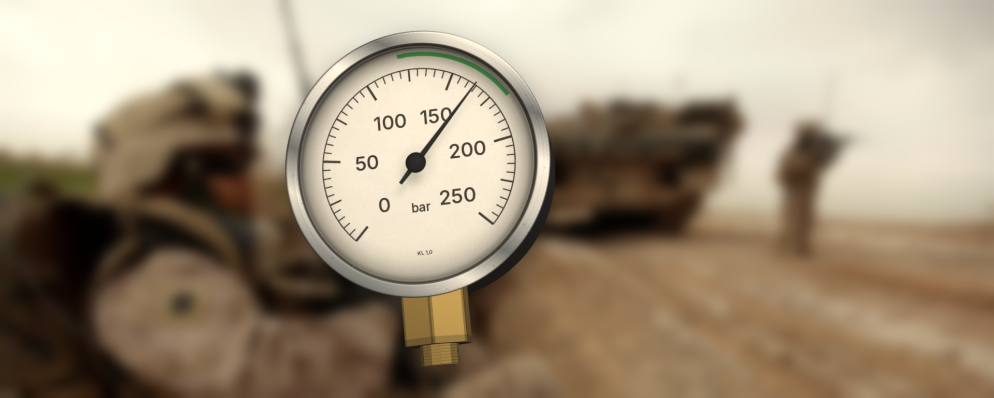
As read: 165 bar
